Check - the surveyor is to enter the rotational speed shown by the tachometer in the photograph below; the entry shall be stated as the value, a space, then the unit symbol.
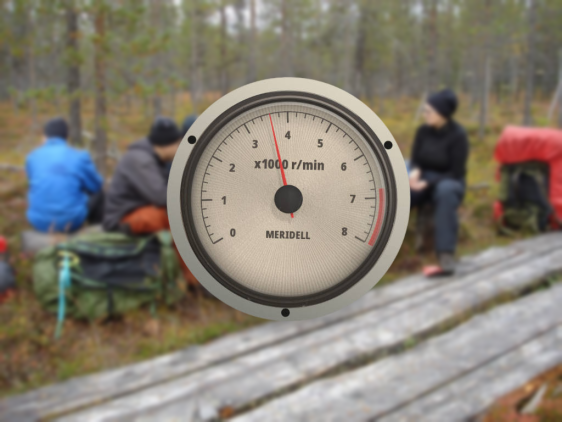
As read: 3600 rpm
